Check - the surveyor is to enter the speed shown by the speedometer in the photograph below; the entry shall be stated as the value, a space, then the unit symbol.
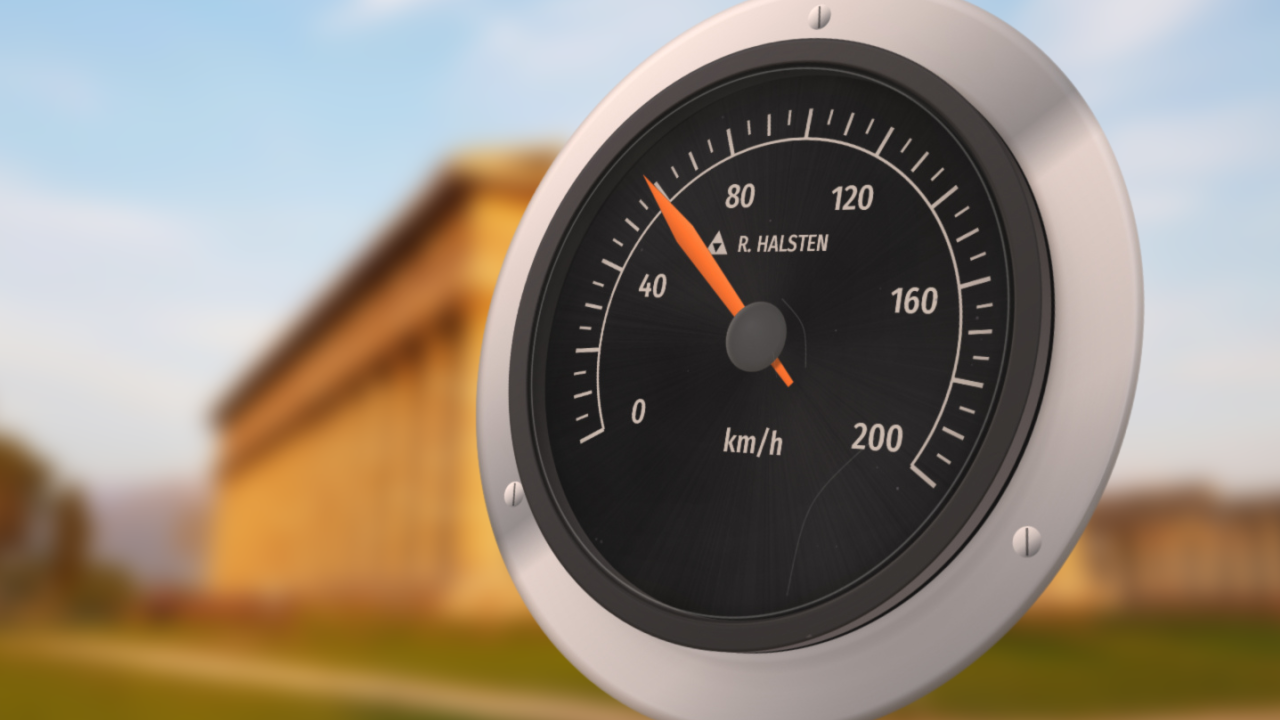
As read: 60 km/h
